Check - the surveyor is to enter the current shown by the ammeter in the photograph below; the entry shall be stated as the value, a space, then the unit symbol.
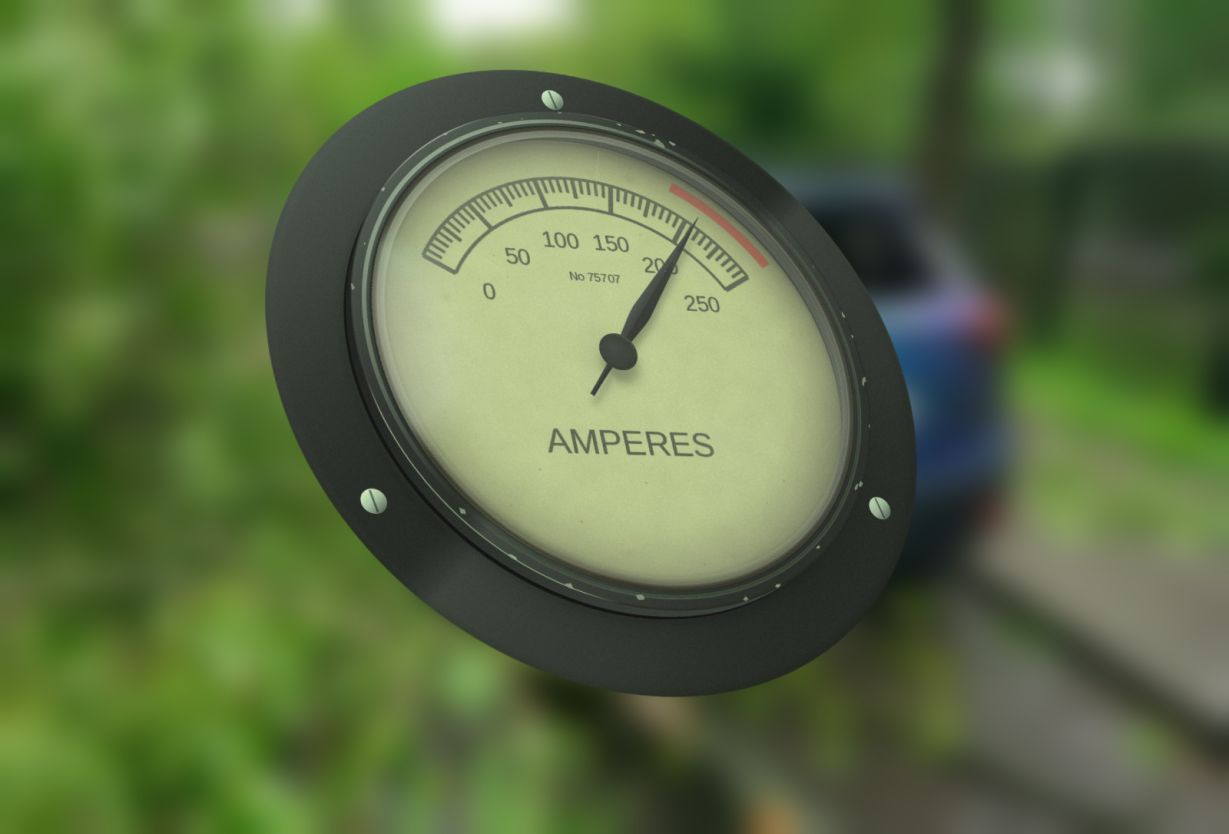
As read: 205 A
